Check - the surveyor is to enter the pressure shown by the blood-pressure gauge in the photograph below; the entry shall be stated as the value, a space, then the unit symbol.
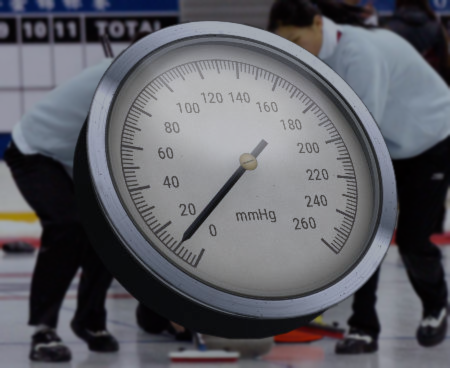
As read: 10 mmHg
